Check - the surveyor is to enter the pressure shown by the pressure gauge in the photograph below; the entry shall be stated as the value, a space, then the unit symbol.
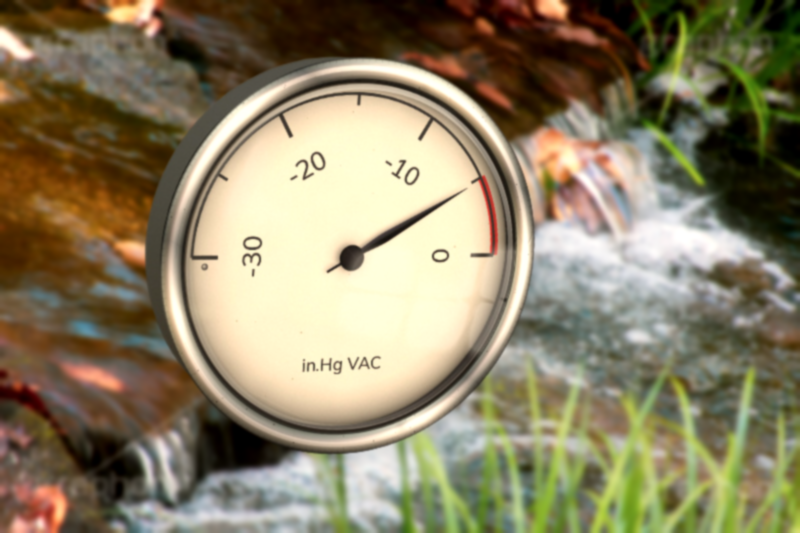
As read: -5 inHg
